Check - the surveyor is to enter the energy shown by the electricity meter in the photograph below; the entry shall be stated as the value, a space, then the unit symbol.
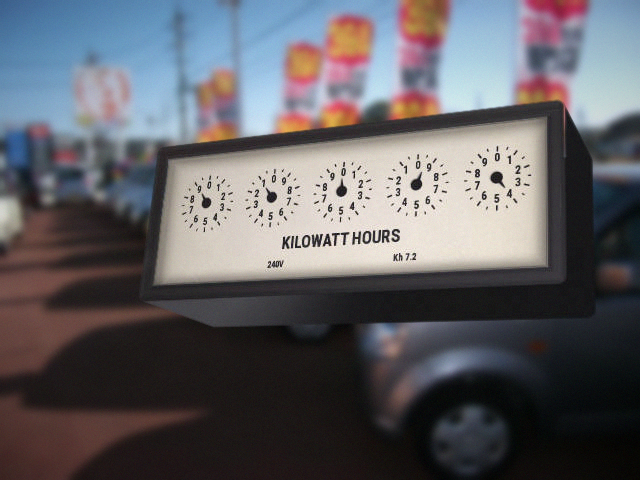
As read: 90994 kWh
